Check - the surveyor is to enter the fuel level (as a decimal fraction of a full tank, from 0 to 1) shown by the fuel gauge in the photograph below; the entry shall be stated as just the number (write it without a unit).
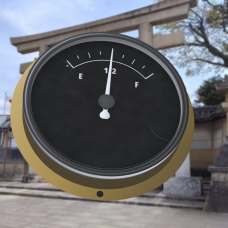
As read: 0.5
